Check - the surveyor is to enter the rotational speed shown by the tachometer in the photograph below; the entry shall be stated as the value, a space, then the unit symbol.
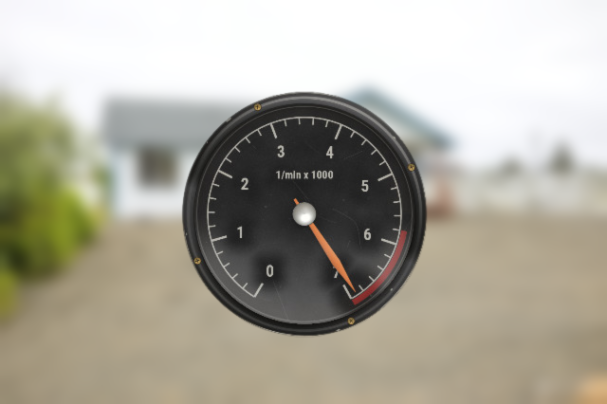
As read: 6900 rpm
